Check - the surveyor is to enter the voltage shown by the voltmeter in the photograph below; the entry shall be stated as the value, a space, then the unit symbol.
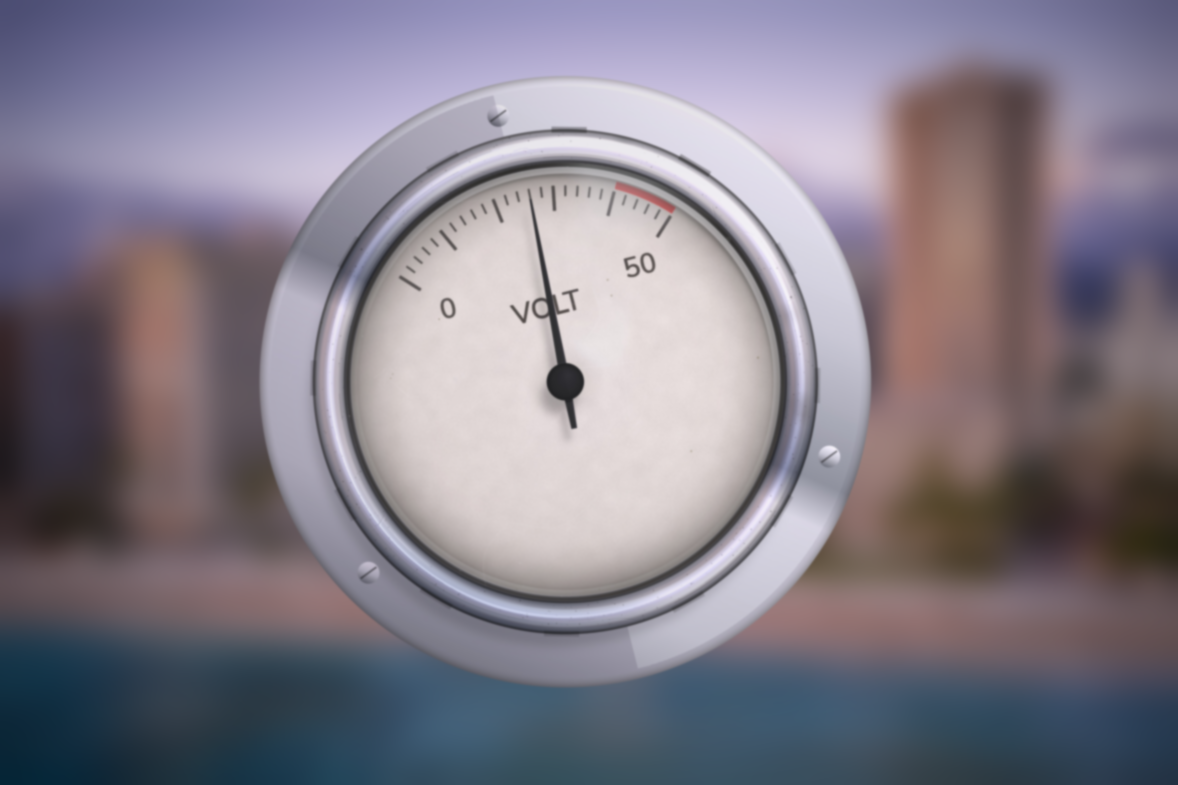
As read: 26 V
